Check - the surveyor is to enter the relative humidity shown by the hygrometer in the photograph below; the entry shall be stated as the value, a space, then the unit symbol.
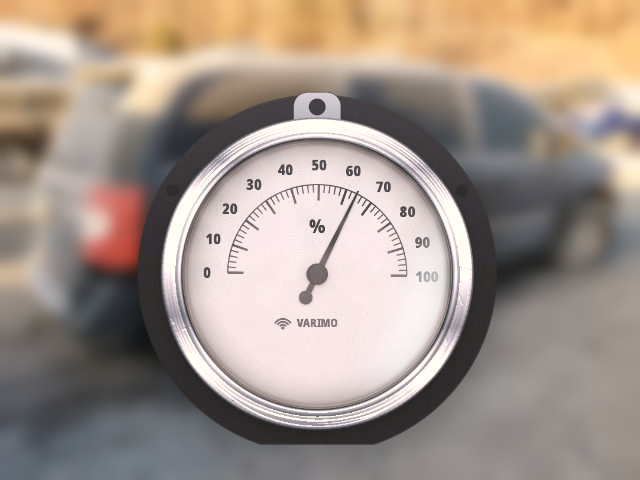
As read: 64 %
